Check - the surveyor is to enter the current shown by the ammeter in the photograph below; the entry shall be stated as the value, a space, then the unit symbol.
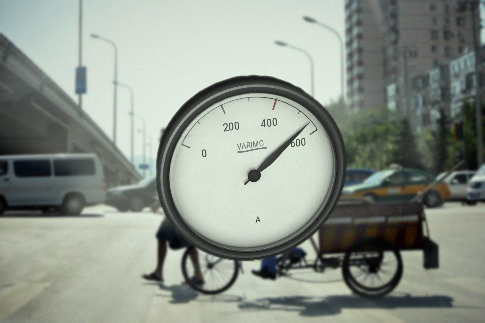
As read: 550 A
